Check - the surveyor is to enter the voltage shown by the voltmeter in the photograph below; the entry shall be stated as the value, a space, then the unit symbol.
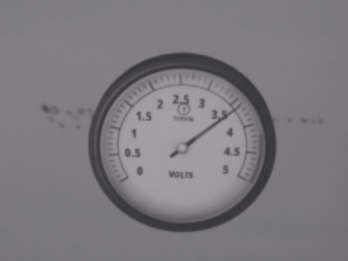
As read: 3.6 V
